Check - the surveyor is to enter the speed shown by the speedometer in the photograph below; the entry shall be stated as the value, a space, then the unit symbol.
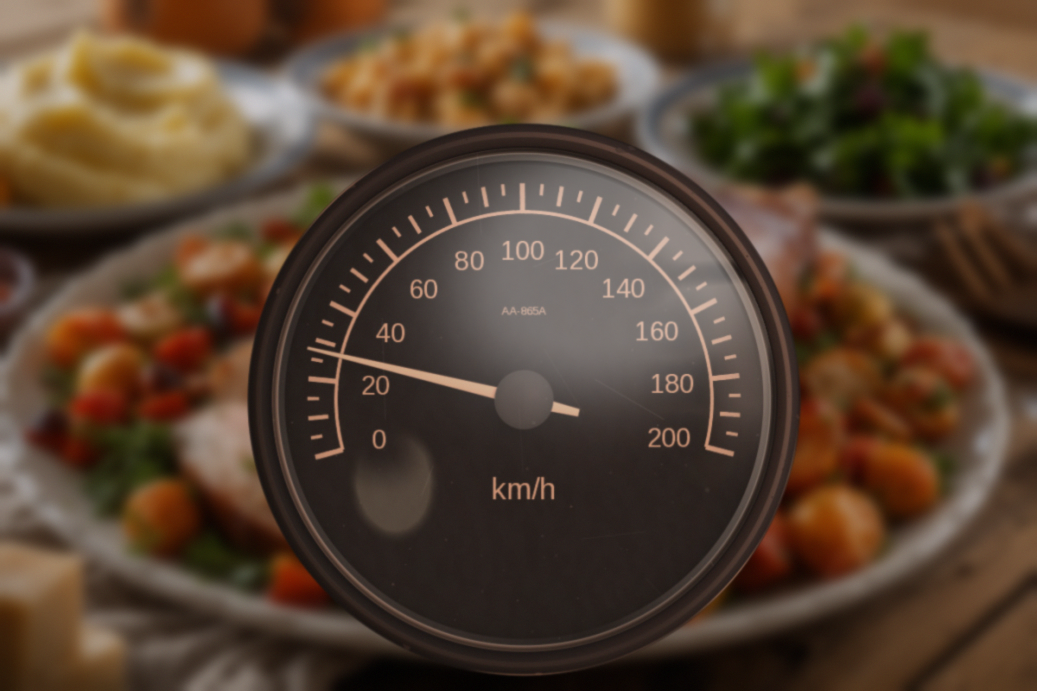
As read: 27.5 km/h
